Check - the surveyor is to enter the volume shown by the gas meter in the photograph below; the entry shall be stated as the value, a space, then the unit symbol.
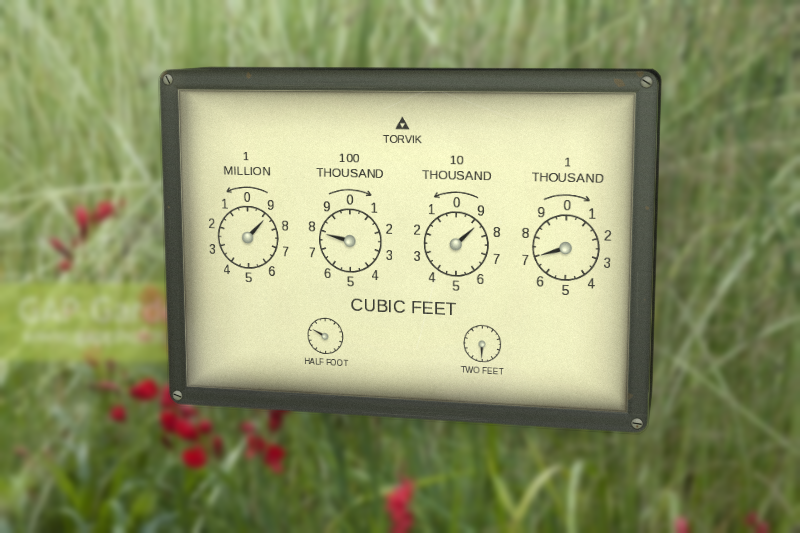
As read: 878700 ft³
